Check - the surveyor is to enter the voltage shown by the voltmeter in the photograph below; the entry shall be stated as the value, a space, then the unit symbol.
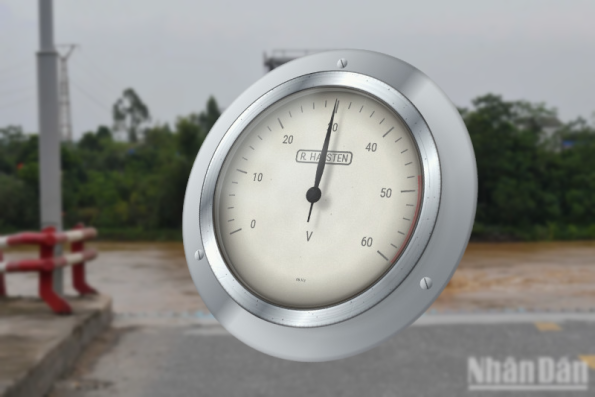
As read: 30 V
